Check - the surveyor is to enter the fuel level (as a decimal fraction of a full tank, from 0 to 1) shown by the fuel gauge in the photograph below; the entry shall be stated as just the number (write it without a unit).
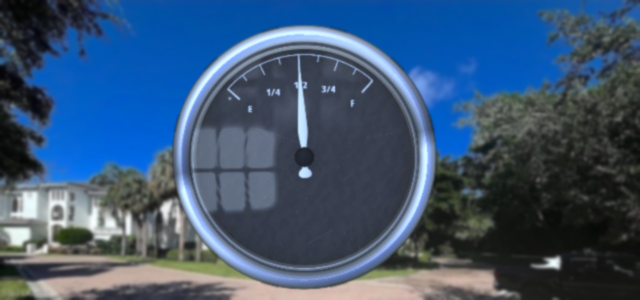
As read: 0.5
